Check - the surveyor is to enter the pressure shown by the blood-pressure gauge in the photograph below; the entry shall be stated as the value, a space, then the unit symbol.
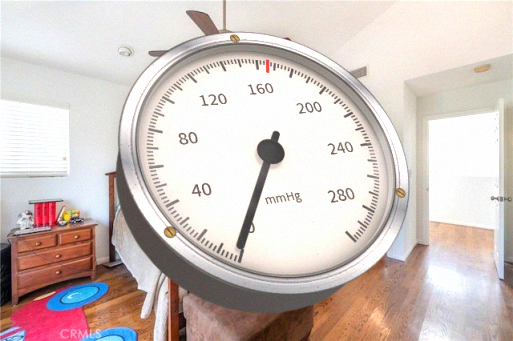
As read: 2 mmHg
